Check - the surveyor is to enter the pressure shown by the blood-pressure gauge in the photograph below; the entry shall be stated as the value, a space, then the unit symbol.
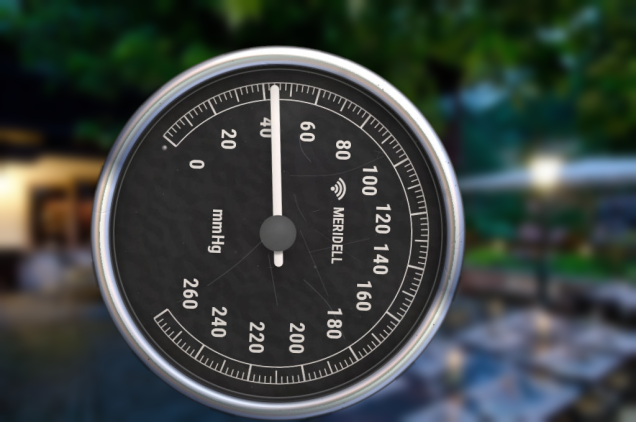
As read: 44 mmHg
